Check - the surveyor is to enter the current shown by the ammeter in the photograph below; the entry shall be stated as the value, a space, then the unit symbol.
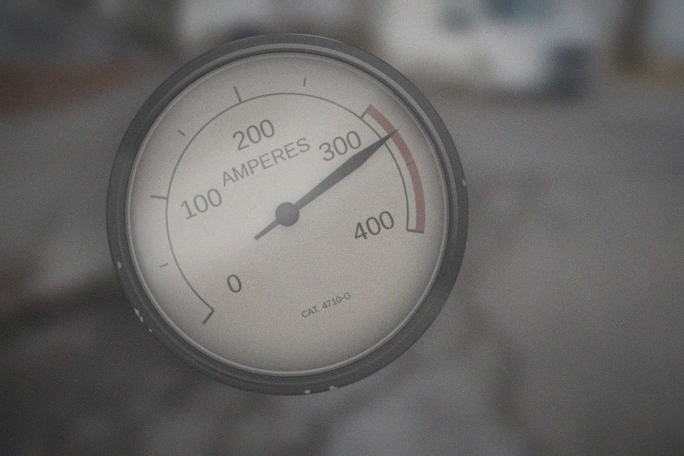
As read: 325 A
